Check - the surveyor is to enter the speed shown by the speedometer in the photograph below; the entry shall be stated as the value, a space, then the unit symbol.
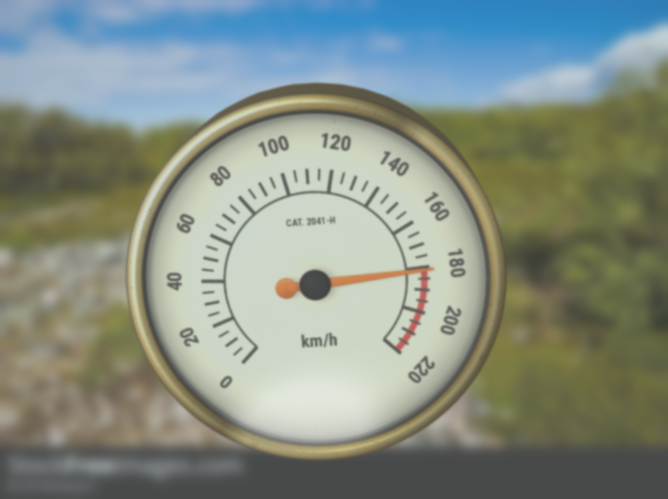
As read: 180 km/h
